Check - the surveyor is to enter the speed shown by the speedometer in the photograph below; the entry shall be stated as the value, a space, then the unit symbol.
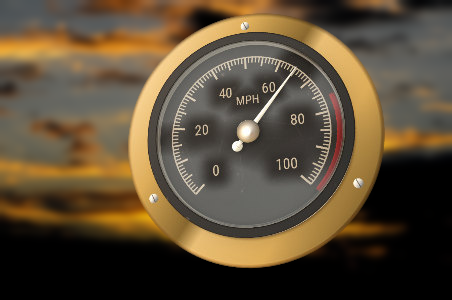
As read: 65 mph
